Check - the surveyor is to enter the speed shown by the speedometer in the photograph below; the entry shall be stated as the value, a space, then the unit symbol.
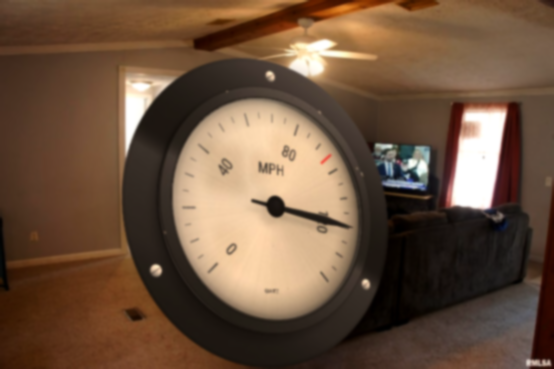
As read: 120 mph
